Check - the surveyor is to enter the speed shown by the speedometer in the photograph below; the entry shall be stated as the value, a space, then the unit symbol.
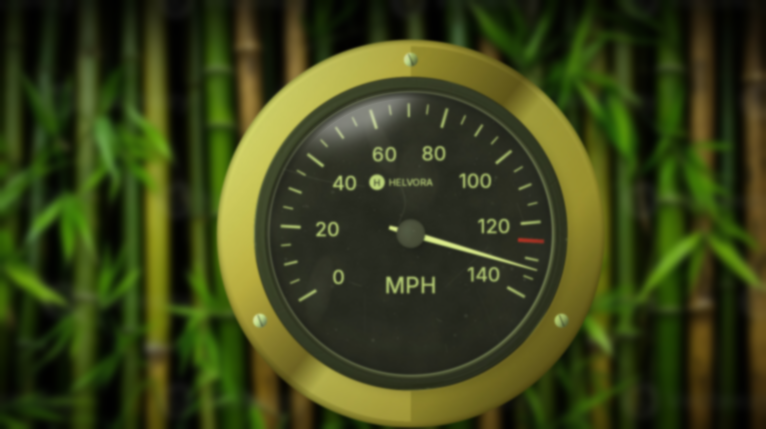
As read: 132.5 mph
